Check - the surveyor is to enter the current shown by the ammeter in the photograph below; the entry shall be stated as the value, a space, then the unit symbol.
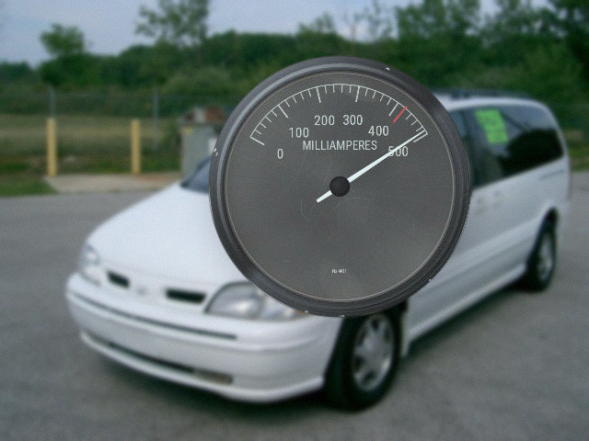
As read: 490 mA
